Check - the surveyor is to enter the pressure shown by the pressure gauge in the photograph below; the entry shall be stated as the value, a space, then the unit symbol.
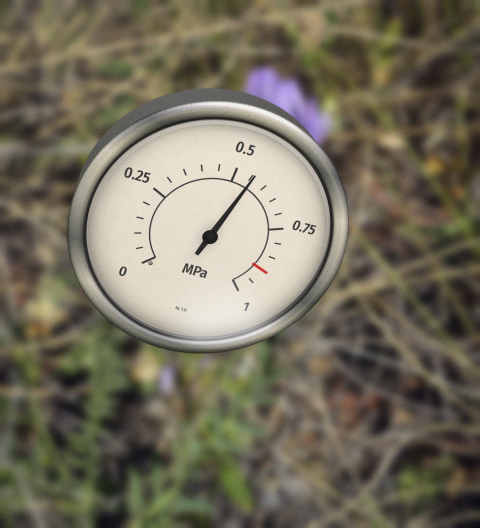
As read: 0.55 MPa
